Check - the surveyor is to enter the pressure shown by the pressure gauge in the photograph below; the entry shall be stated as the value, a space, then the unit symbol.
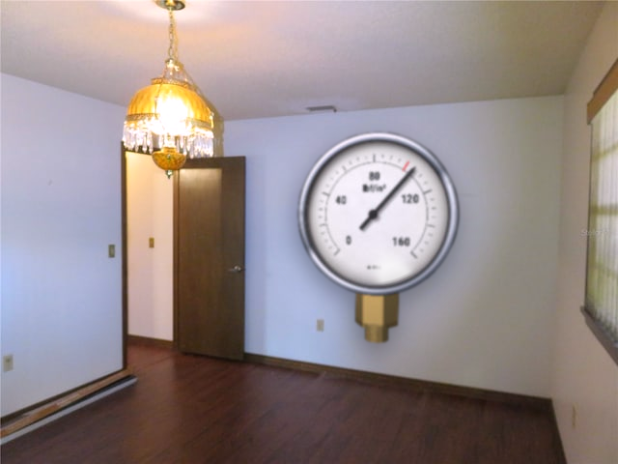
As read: 105 psi
